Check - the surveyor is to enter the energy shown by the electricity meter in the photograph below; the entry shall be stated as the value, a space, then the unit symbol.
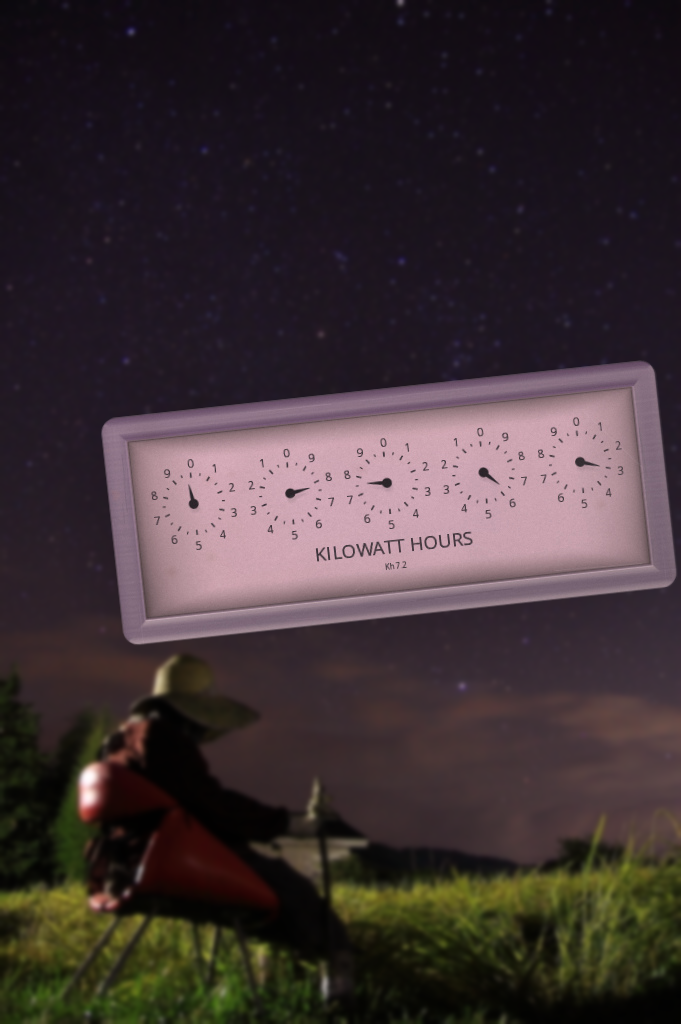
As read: 97763 kWh
